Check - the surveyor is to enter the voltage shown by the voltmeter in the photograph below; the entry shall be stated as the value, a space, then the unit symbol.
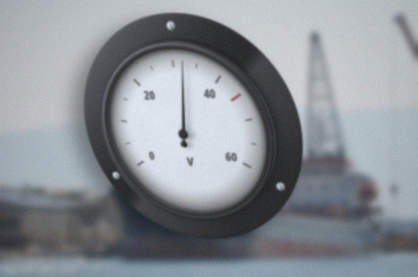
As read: 32.5 V
